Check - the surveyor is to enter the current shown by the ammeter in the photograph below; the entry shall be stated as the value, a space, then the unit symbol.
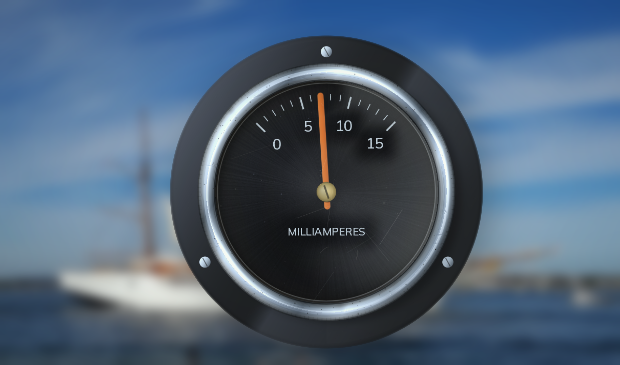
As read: 7 mA
